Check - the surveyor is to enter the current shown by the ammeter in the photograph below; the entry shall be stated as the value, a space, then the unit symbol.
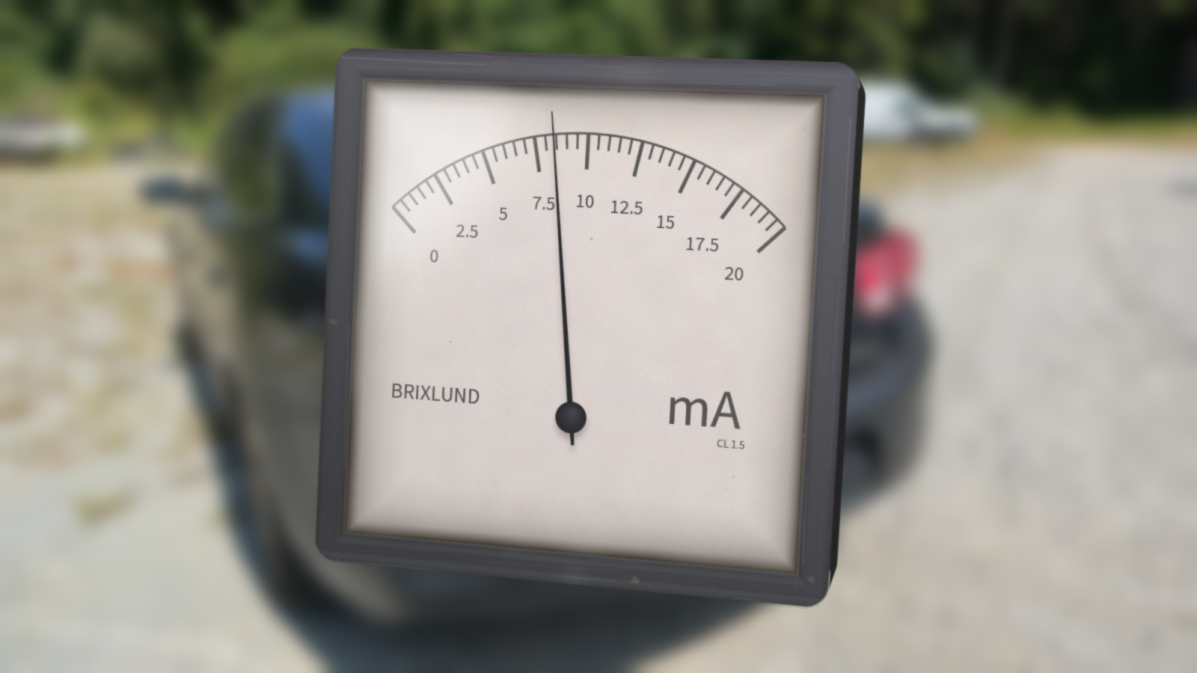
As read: 8.5 mA
